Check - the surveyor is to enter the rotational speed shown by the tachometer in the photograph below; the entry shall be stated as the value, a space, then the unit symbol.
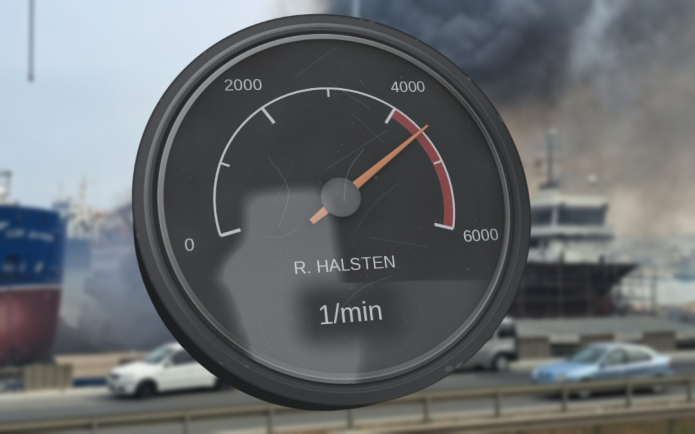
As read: 4500 rpm
